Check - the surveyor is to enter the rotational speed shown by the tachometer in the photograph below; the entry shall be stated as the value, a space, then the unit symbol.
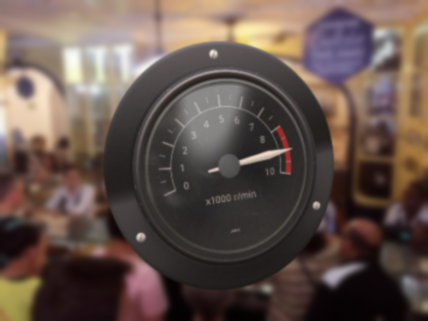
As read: 9000 rpm
